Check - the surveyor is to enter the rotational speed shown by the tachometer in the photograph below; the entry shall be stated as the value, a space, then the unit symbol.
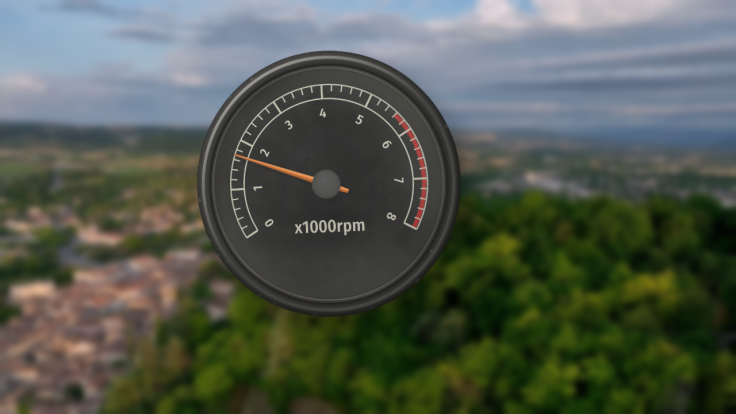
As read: 1700 rpm
